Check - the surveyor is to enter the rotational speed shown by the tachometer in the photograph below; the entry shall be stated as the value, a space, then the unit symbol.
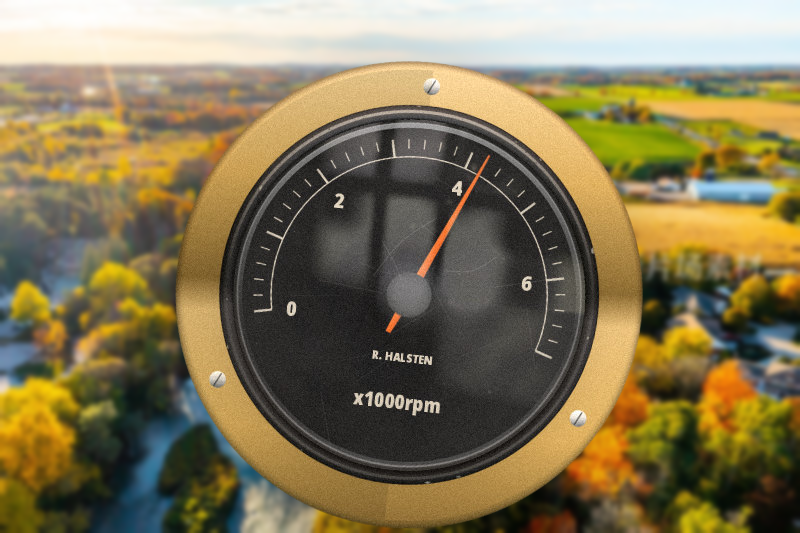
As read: 4200 rpm
